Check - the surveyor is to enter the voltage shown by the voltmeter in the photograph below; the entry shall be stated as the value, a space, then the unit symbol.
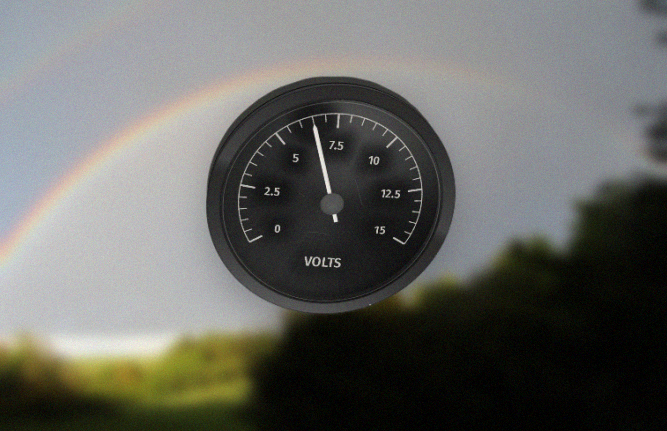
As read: 6.5 V
